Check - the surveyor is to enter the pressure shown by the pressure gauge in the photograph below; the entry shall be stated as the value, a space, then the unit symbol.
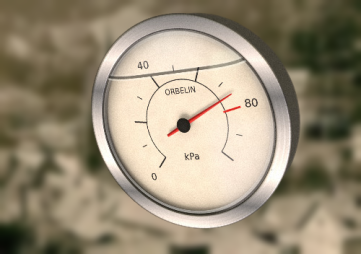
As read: 75 kPa
